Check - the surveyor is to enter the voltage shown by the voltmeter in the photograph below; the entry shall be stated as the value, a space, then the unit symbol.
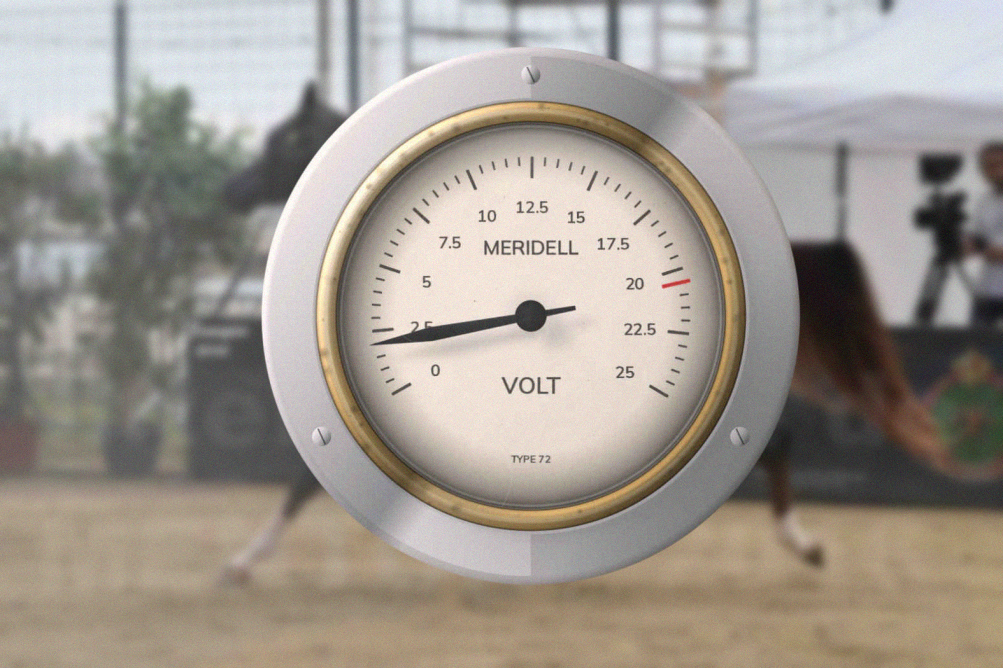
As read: 2 V
